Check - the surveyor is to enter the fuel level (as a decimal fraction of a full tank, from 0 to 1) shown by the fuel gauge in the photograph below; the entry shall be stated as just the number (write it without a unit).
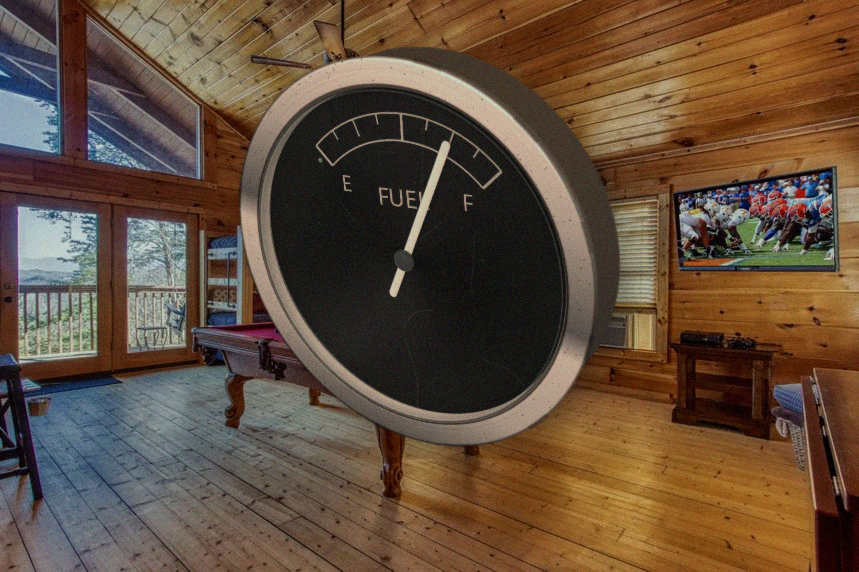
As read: 0.75
